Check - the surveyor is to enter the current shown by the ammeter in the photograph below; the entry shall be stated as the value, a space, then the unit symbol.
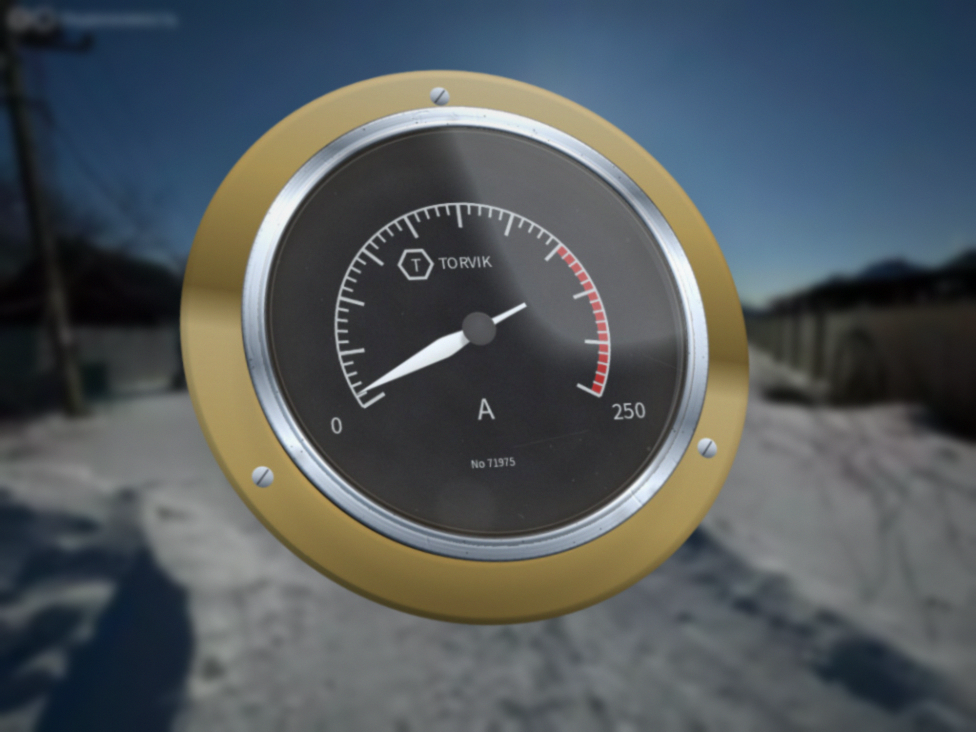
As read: 5 A
